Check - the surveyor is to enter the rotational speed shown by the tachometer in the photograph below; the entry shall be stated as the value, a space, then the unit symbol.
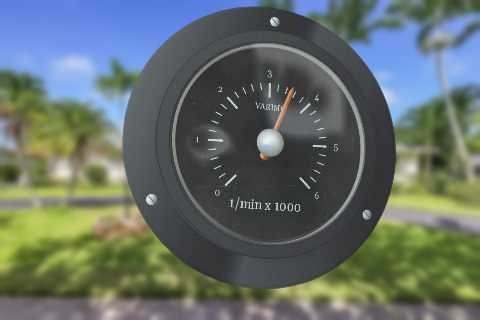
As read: 3500 rpm
